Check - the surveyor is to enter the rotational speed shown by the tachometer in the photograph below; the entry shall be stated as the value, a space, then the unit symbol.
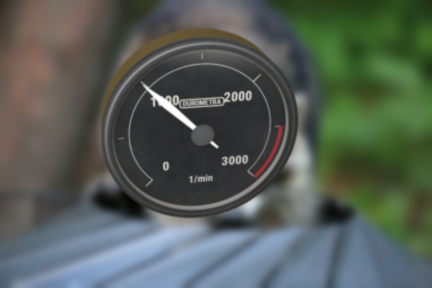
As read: 1000 rpm
